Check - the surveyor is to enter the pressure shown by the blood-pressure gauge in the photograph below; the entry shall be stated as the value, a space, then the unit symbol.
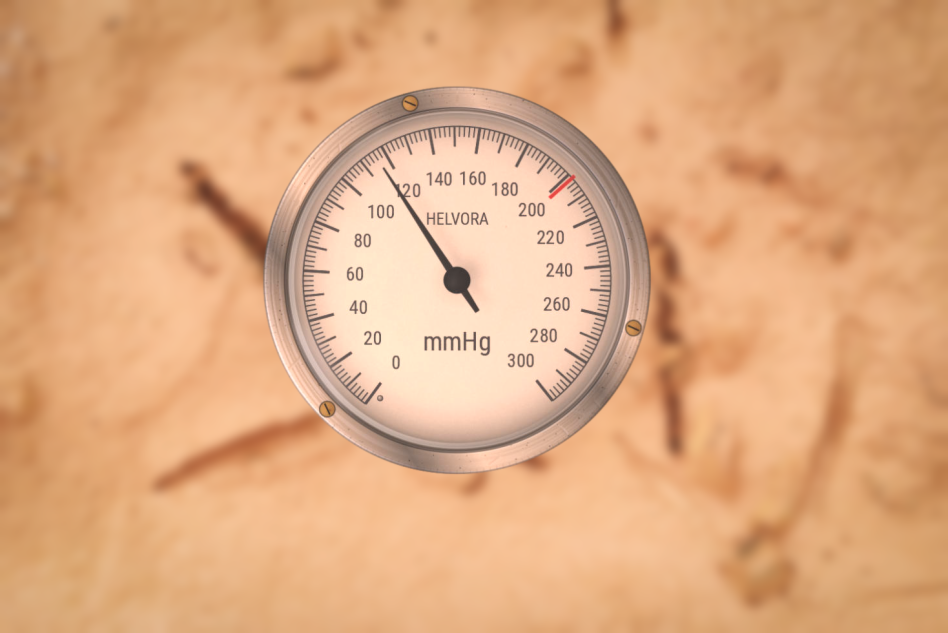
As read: 116 mmHg
